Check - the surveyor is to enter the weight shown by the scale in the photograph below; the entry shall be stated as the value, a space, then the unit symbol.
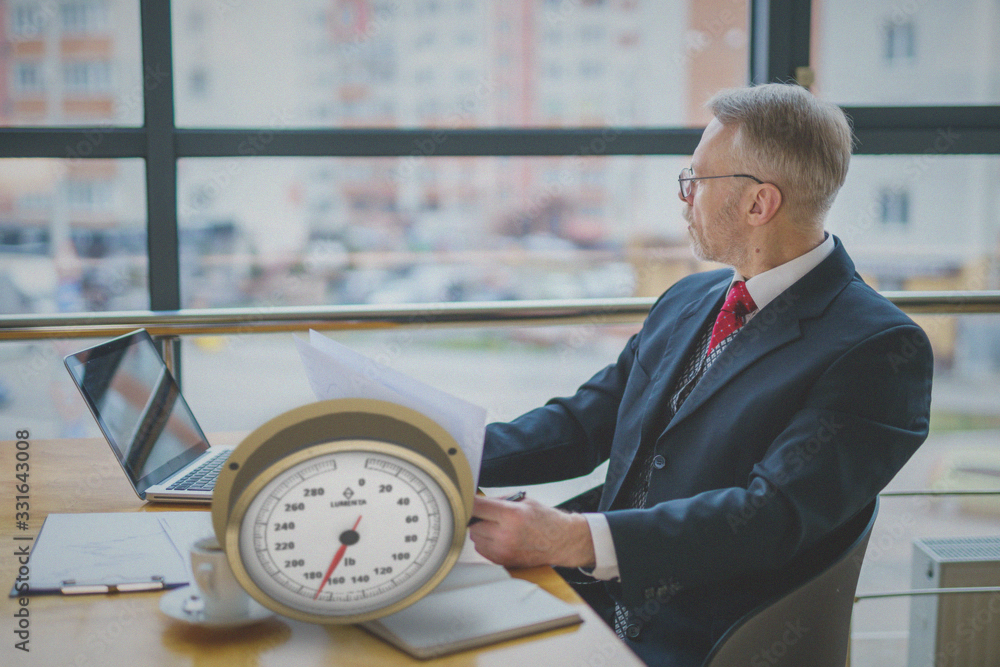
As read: 170 lb
